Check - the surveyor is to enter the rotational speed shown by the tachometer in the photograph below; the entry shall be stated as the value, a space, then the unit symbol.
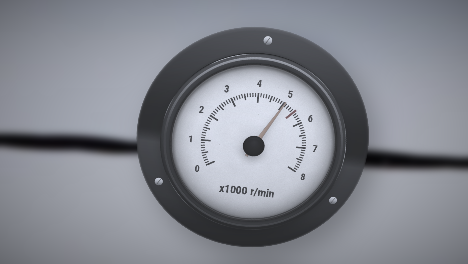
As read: 5000 rpm
